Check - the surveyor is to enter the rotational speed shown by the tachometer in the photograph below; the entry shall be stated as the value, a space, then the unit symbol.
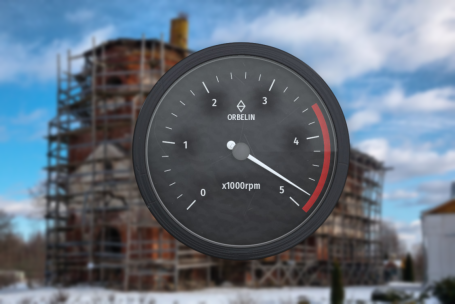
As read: 4800 rpm
